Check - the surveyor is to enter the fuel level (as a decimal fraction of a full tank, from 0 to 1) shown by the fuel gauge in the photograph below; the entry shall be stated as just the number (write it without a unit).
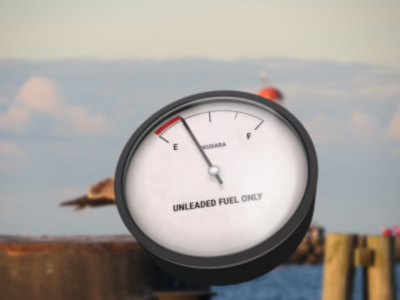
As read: 0.25
